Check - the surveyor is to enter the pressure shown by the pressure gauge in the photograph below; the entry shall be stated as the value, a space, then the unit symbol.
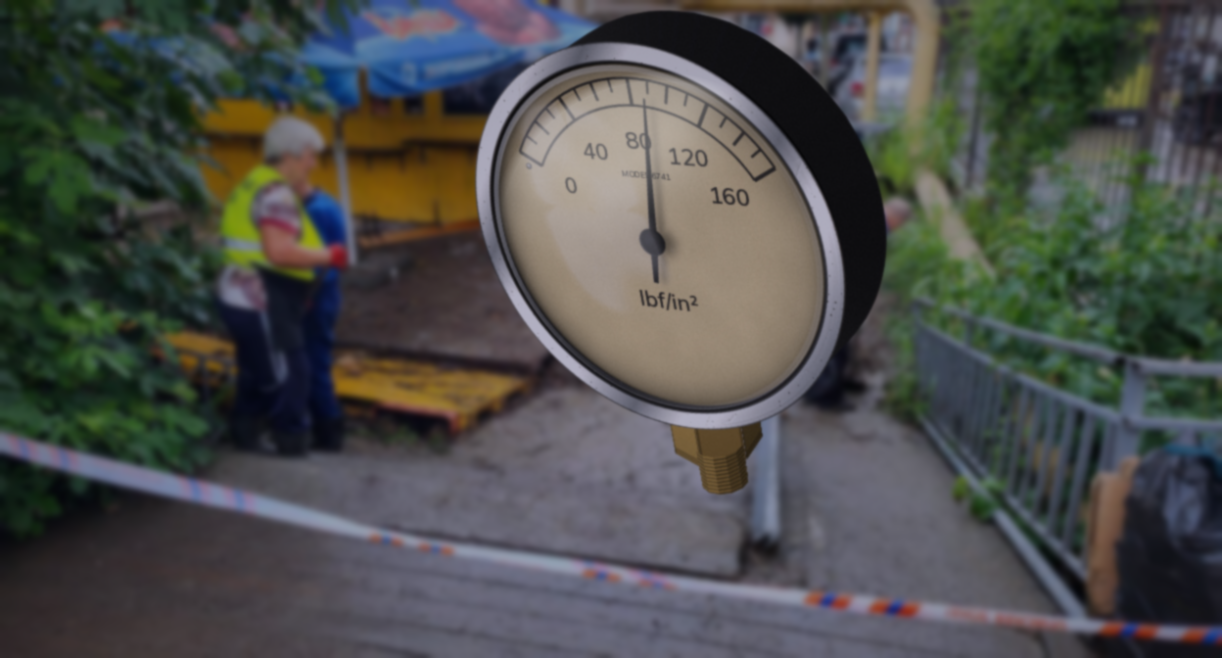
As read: 90 psi
